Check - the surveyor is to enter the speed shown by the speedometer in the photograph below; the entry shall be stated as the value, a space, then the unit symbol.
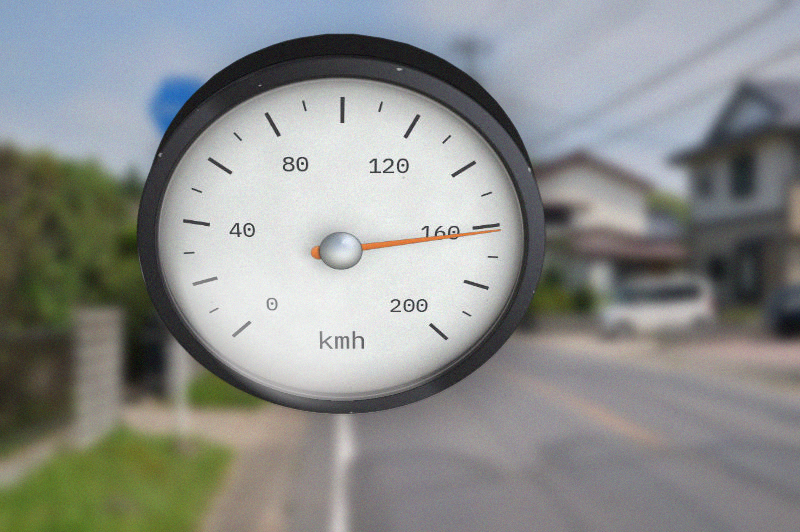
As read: 160 km/h
